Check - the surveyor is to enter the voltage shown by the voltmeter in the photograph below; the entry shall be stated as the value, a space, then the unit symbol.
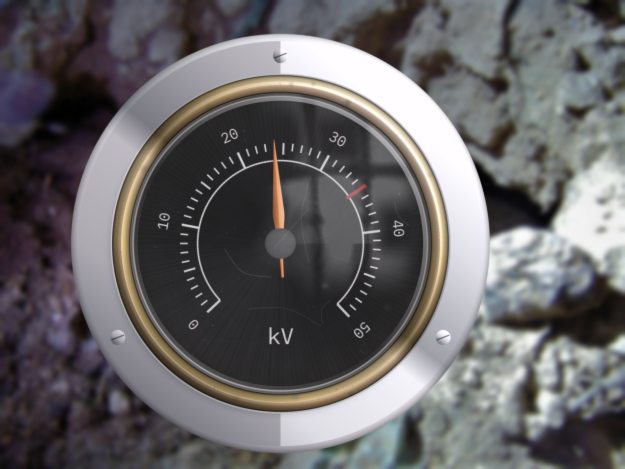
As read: 24 kV
